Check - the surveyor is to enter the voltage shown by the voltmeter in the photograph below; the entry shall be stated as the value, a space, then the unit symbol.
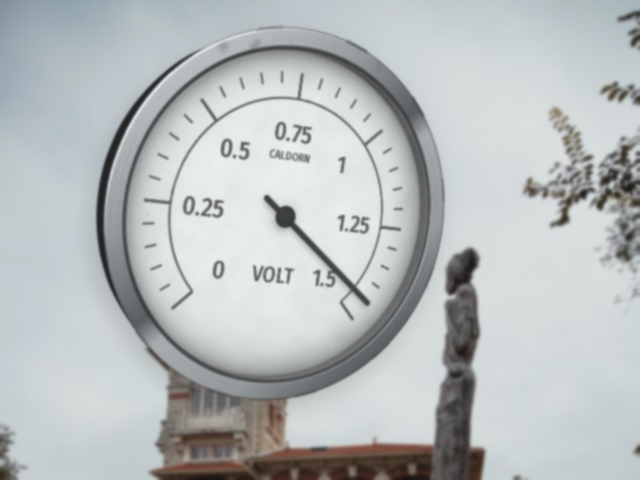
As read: 1.45 V
